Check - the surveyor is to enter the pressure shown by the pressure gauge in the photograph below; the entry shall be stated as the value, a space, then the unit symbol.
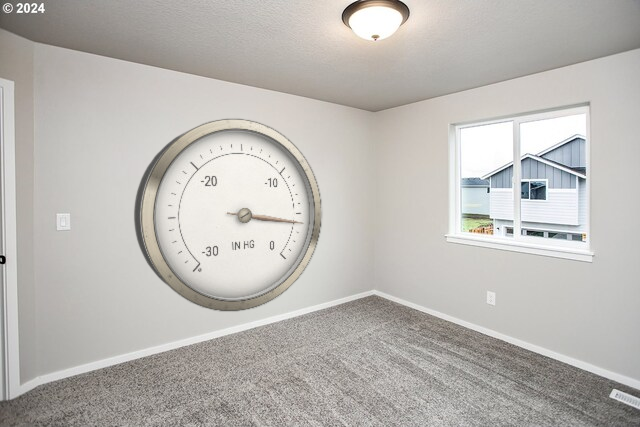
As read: -4 inHg
